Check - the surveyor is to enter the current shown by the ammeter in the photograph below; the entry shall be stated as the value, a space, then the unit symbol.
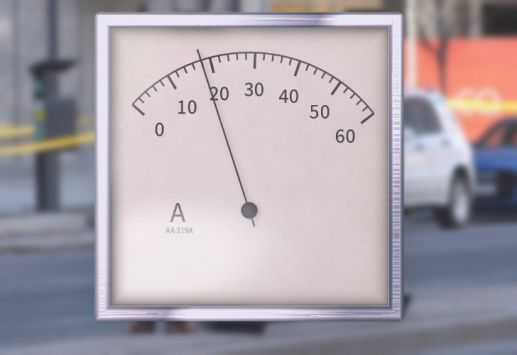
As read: 18 A
